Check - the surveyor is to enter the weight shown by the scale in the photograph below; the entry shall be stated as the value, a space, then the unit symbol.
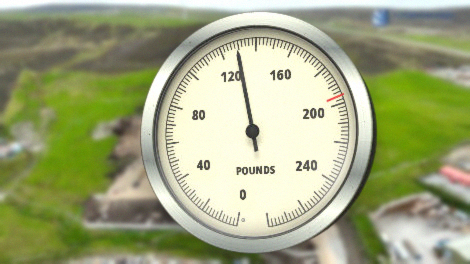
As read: 130 lb
